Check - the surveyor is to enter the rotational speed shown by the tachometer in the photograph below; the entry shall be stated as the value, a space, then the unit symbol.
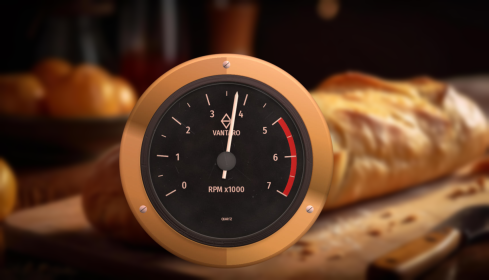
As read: 3750 rpm
